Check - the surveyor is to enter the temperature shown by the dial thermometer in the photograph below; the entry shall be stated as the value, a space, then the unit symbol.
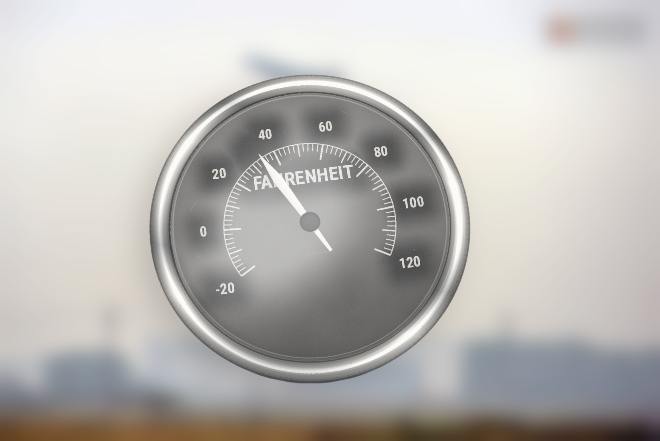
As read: 34 °F
